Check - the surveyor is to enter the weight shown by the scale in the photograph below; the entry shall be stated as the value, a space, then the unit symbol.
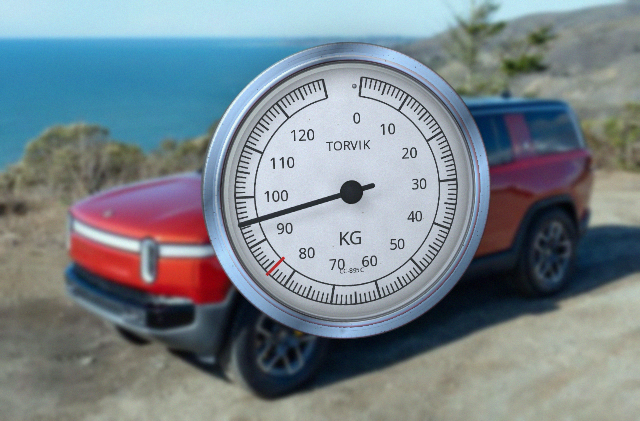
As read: 95 kg
